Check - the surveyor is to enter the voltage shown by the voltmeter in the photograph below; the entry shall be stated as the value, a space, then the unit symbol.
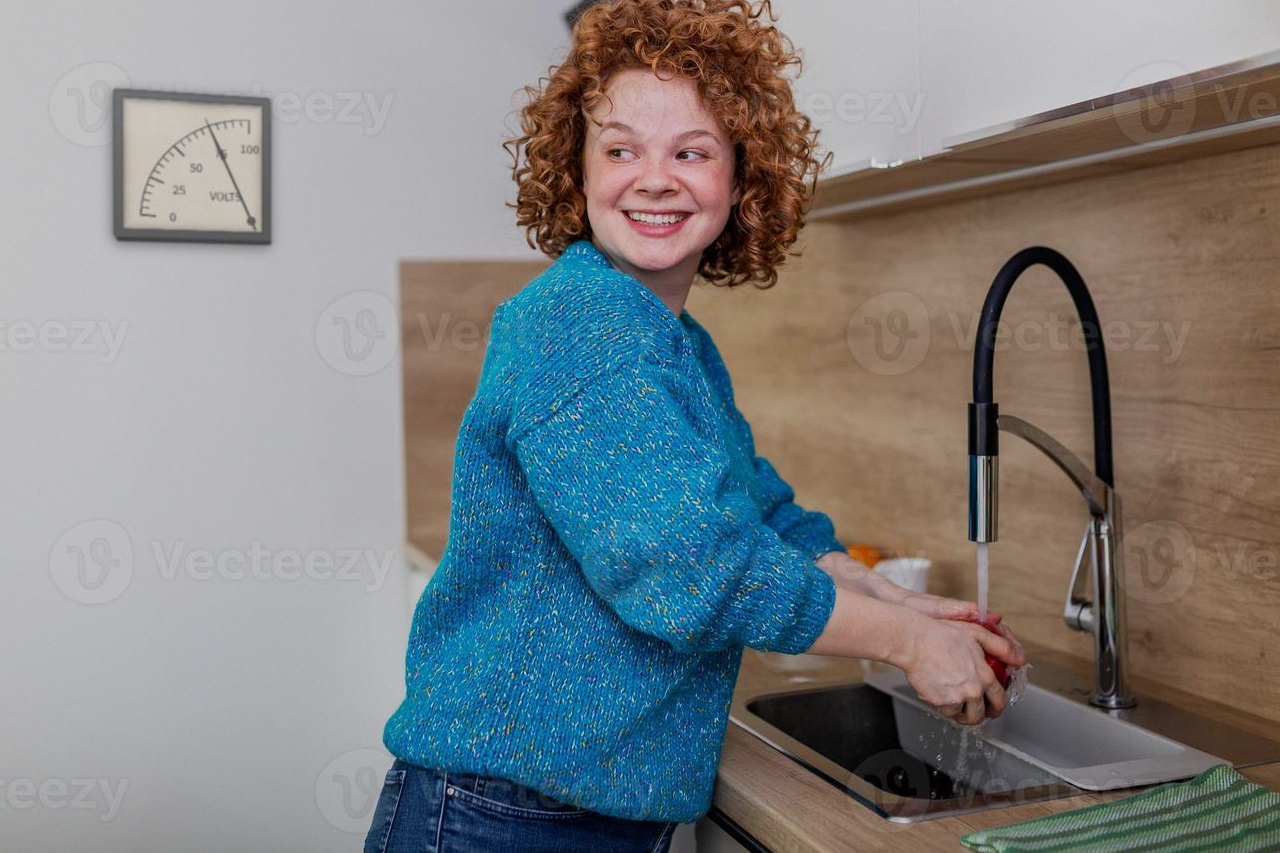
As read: 75 V
